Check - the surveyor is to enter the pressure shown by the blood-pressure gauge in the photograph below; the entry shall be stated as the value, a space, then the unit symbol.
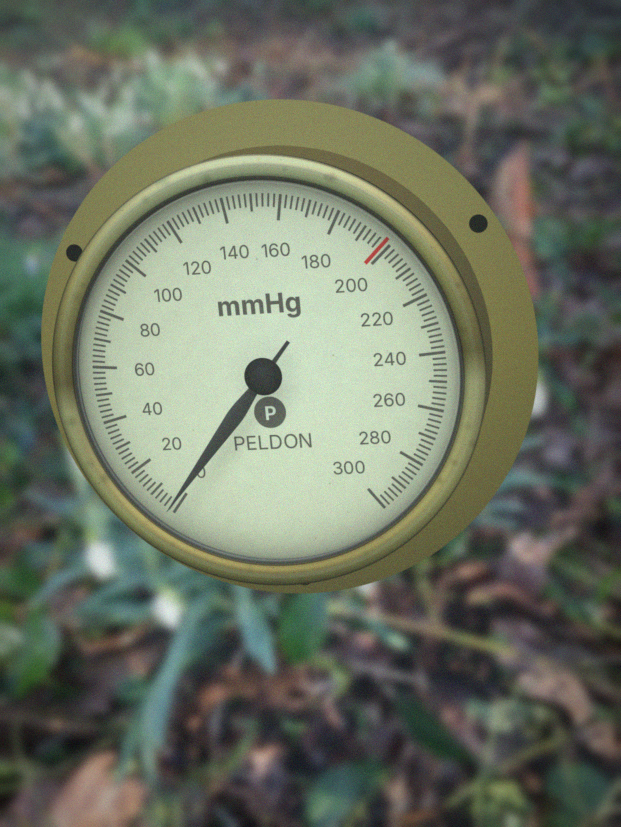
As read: 2 mmHg
